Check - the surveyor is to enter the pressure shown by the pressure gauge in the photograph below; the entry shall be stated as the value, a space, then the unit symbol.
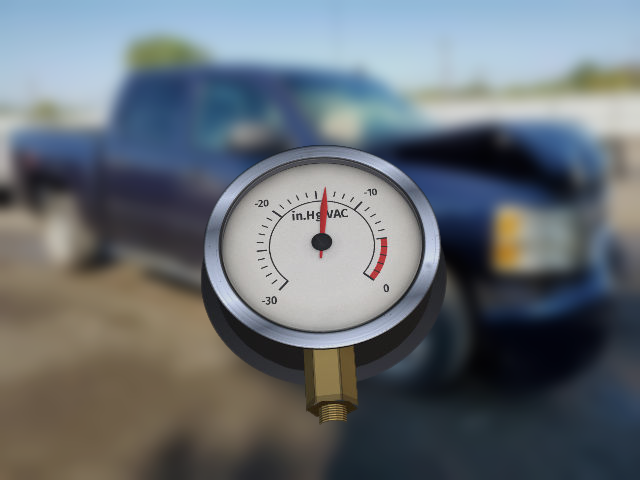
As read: -14 inHg
